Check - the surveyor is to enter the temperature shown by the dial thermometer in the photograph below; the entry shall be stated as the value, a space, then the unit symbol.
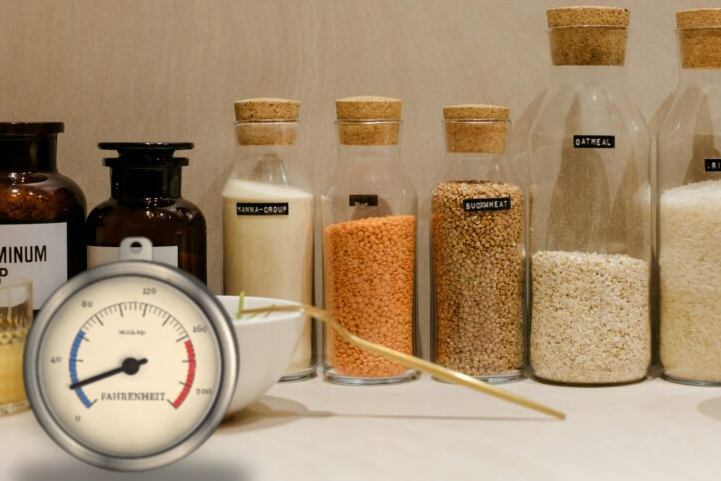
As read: 20 °F
